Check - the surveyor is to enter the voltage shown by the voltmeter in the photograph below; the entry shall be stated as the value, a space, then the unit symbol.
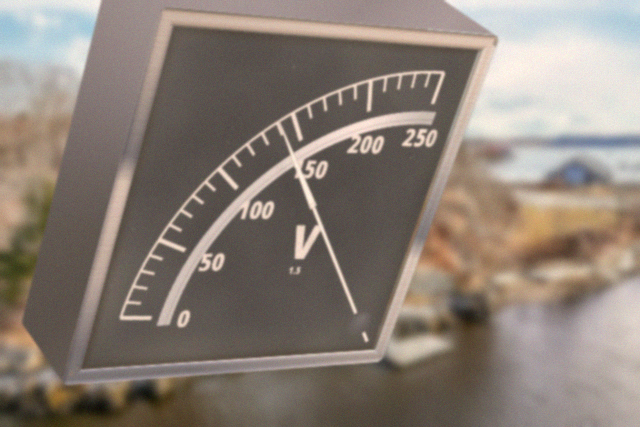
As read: 140 V
